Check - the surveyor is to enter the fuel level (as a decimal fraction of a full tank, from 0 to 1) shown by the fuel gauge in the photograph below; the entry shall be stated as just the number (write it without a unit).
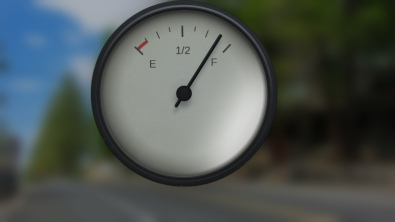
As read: 0.875
